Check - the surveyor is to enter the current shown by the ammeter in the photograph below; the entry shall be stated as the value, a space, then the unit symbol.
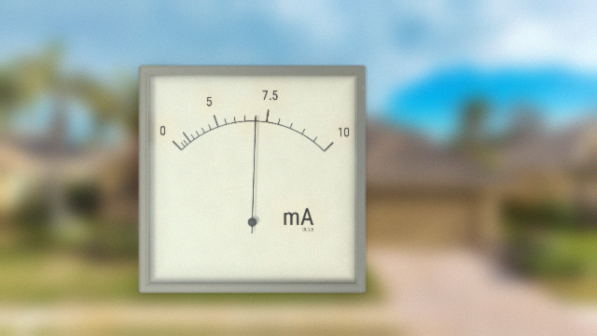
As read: 7 mA
